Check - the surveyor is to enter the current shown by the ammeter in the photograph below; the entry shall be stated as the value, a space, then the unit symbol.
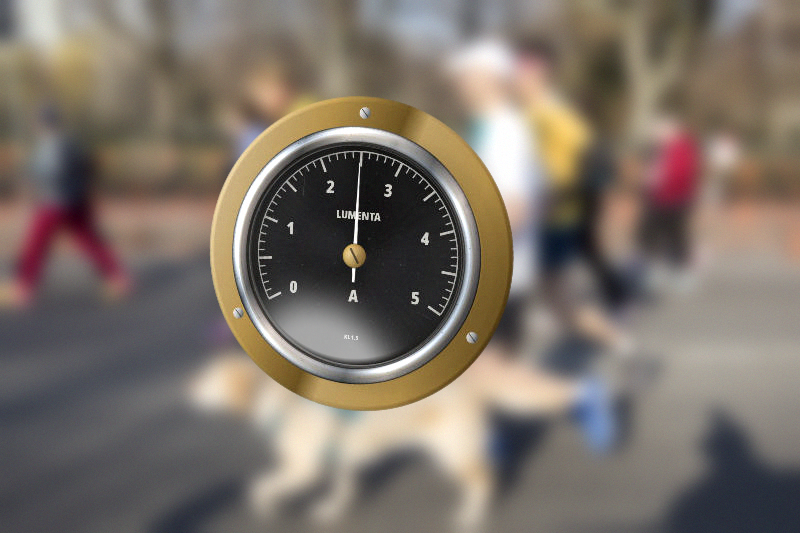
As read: 2.5 A
